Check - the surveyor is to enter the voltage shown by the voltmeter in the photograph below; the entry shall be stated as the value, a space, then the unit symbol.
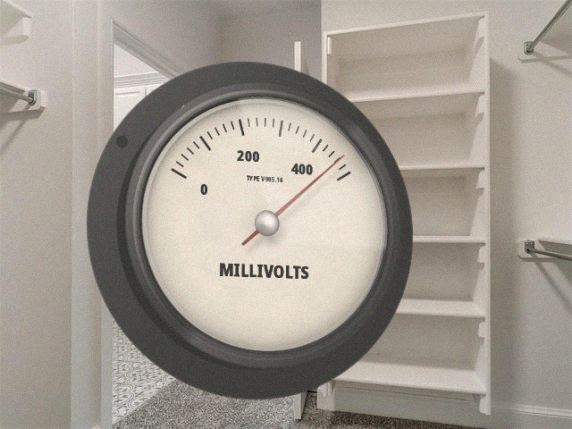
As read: 460 mV
